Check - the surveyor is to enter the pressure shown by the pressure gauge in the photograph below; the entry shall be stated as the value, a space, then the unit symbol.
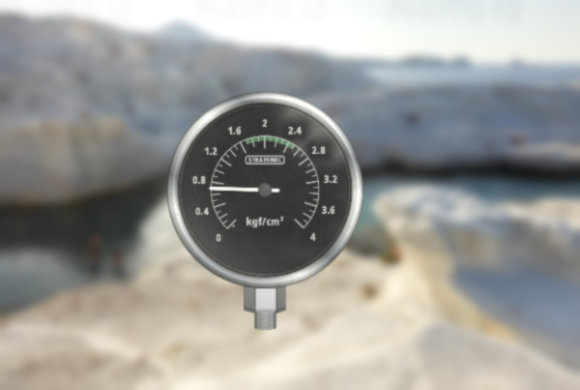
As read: 0.7 kg/cm²
